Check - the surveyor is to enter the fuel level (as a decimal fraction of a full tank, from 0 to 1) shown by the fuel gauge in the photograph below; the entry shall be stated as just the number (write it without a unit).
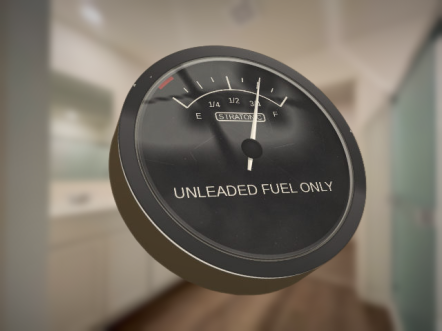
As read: 0.75
